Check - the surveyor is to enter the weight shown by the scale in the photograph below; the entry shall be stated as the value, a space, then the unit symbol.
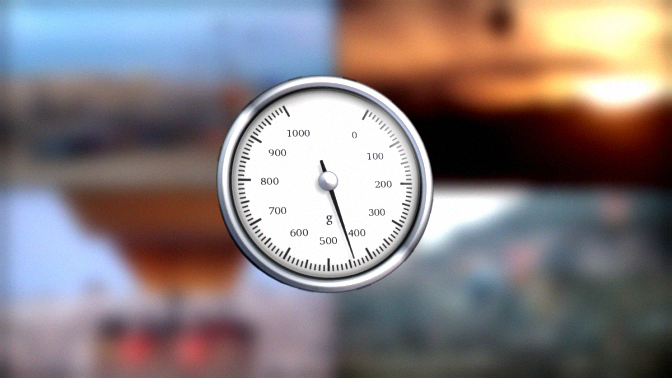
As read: 440 g
